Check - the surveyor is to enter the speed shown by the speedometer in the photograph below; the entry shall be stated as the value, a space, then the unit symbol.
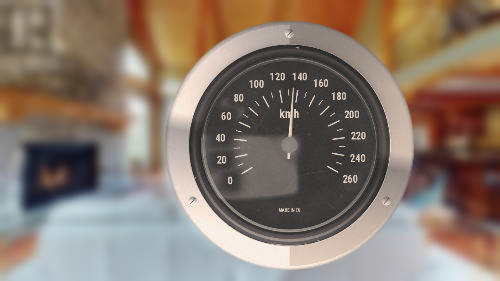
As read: 135 km/h
